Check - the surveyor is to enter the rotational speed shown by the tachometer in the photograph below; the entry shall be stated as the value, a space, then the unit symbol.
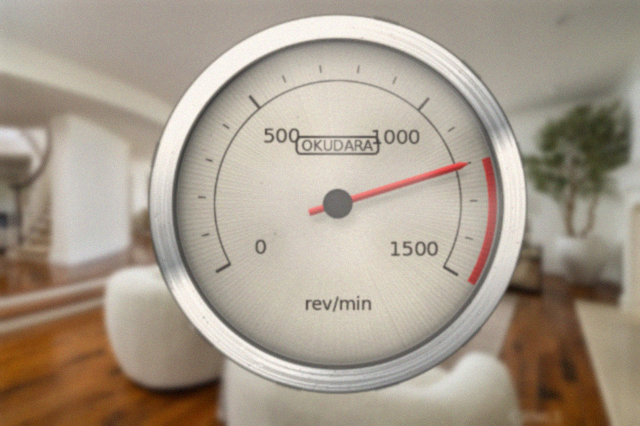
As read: 1200 rpm
